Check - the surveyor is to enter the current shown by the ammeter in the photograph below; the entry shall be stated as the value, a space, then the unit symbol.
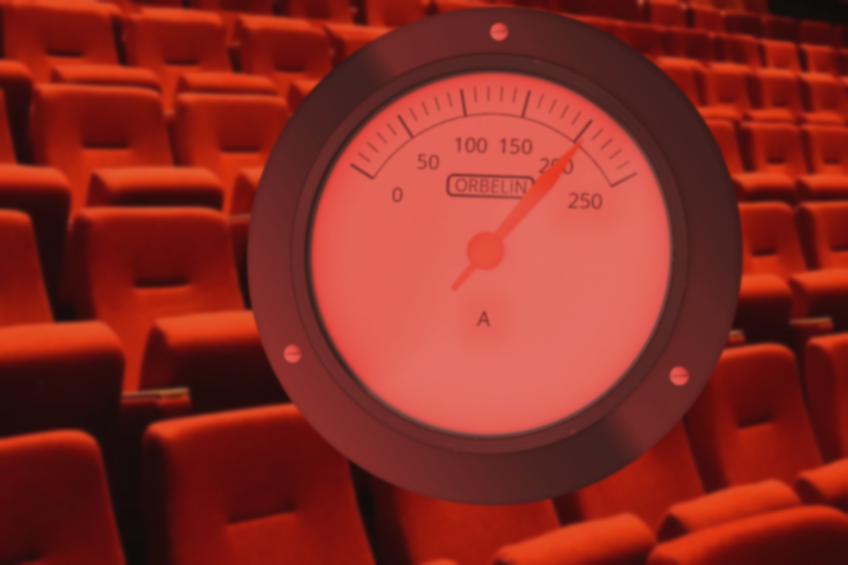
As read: 205 A
